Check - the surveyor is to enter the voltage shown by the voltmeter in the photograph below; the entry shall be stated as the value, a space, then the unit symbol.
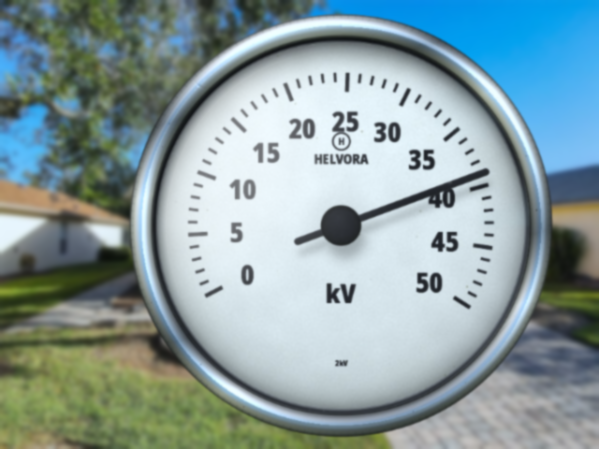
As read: 39 kV
